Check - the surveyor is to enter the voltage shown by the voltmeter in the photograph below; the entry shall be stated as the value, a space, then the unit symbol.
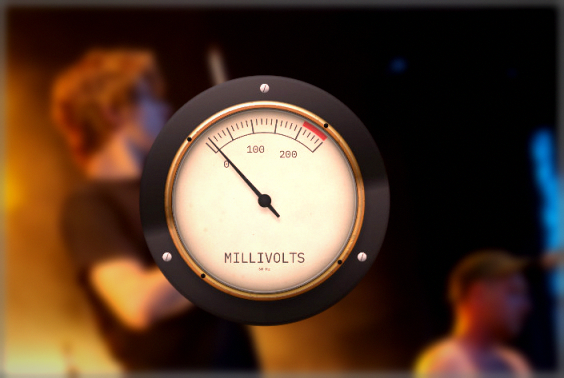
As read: 10 mV
